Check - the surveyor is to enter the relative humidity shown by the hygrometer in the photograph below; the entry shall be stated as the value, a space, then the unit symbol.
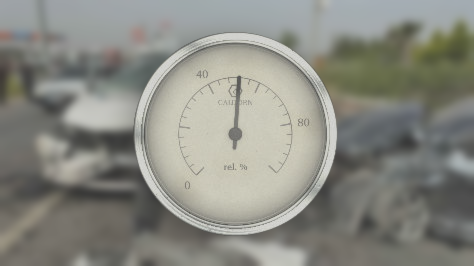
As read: 52 %
